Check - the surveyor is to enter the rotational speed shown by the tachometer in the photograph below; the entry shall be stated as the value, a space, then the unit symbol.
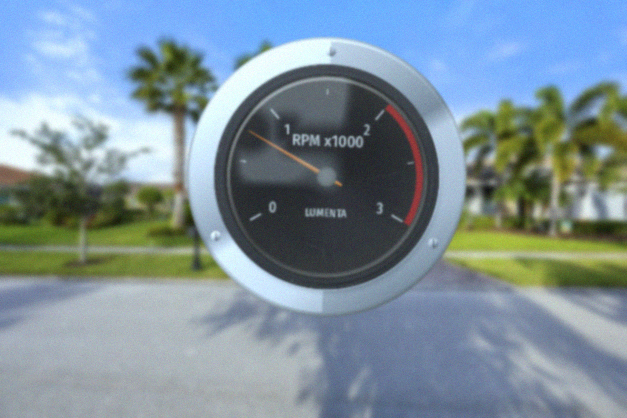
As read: 750 rpm
